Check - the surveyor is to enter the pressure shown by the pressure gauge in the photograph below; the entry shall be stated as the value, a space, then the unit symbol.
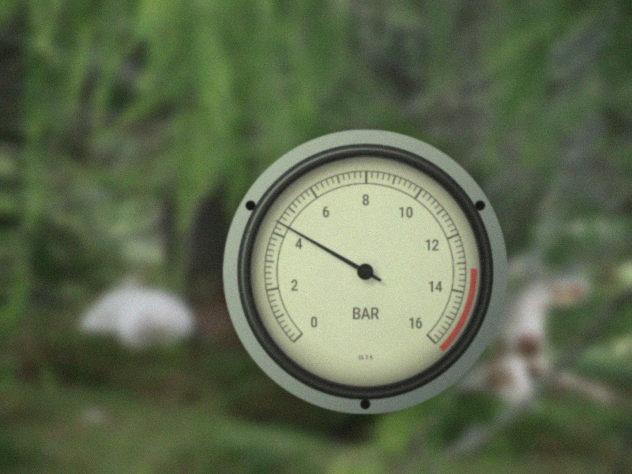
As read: 4.4 bar
